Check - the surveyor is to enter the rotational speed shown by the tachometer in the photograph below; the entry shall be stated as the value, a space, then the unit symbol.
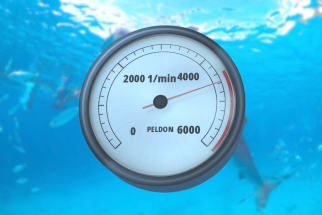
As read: 4600 rpm
